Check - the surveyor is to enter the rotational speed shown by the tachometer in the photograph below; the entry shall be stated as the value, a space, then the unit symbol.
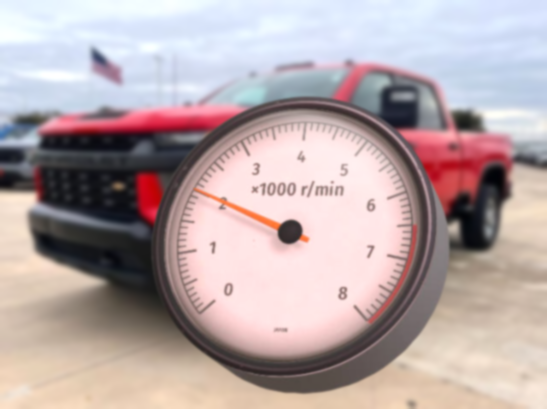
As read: 2000 rpm
